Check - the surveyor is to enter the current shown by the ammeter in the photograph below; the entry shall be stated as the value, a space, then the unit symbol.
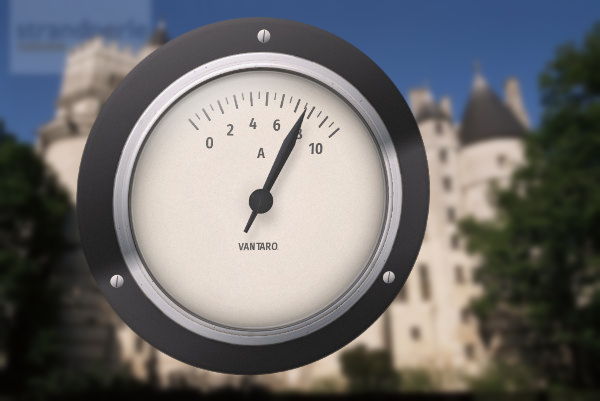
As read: 7.5 A
